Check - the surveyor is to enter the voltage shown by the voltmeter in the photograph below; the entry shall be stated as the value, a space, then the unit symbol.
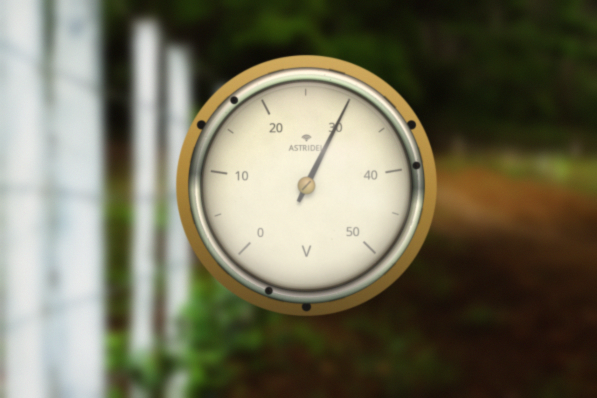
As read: 30 V
